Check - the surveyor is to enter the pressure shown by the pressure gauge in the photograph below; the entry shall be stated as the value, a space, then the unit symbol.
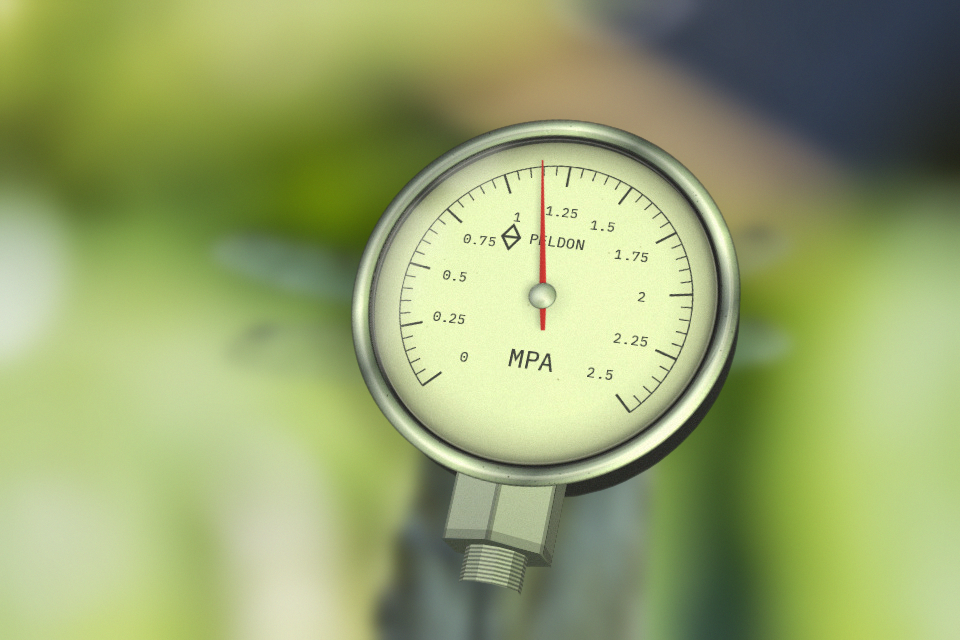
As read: 1.15 MPa
